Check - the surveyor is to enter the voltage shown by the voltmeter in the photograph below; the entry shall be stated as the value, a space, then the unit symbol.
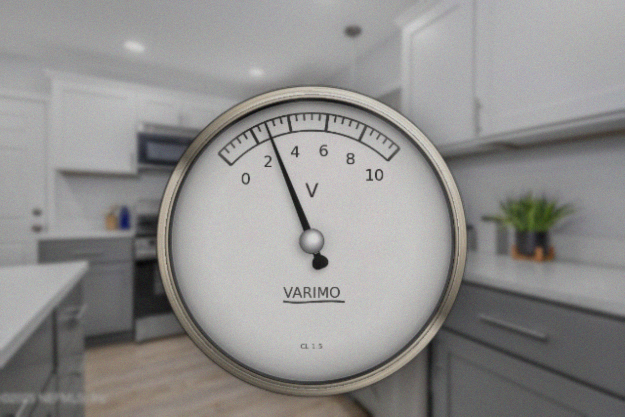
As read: 2.8 V
